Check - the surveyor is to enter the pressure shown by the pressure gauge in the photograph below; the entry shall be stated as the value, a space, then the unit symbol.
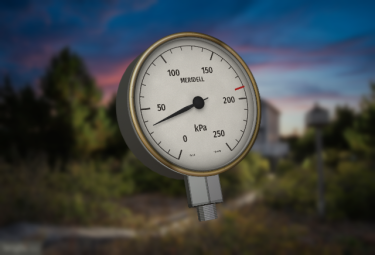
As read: 35 kPa
